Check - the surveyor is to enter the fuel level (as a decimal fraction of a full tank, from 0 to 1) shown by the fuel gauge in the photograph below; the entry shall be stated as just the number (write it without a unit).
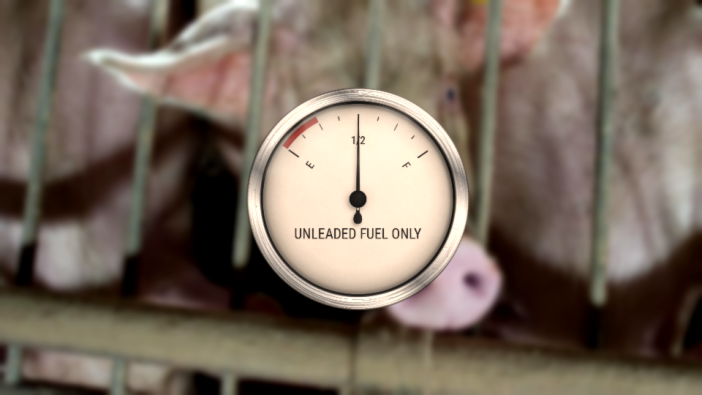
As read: 0.5
